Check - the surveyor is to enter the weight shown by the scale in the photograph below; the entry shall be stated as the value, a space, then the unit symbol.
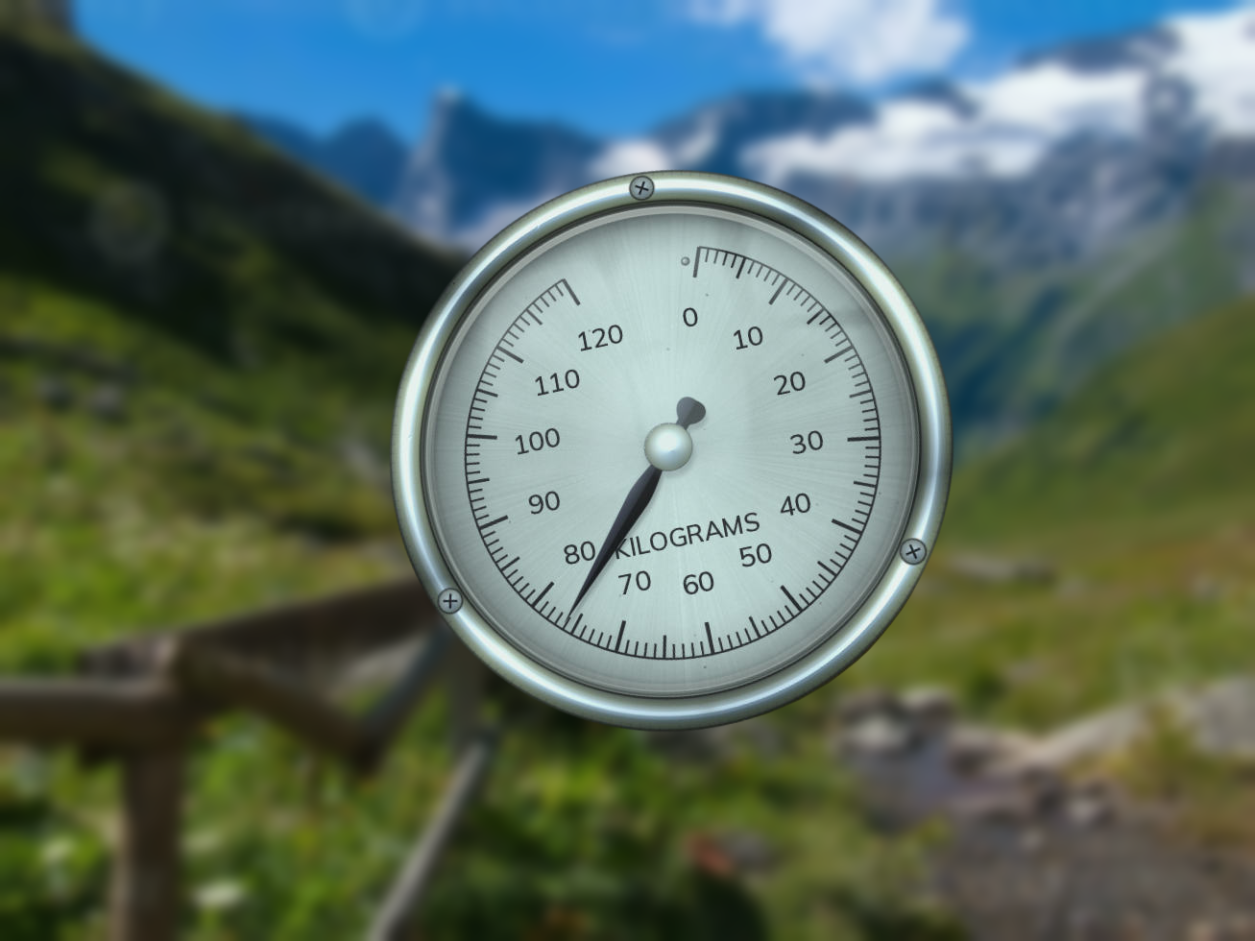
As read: 76 kg
